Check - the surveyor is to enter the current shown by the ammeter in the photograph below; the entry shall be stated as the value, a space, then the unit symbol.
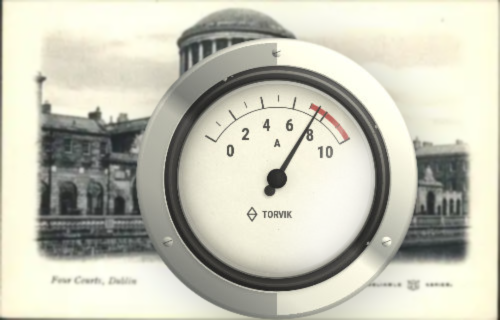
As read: 7.5 A
